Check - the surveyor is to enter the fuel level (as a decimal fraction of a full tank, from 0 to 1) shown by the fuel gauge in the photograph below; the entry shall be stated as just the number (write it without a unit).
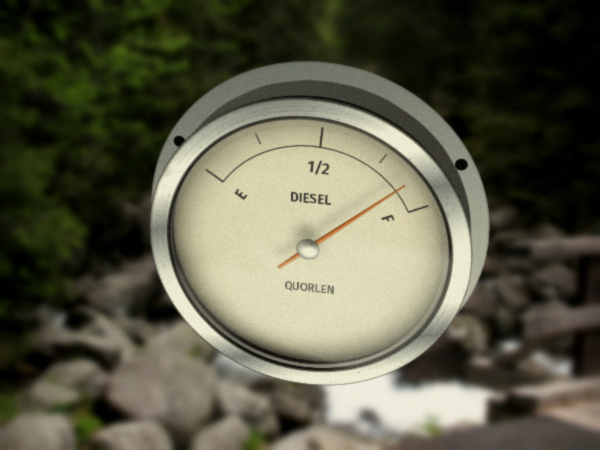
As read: 0.875
